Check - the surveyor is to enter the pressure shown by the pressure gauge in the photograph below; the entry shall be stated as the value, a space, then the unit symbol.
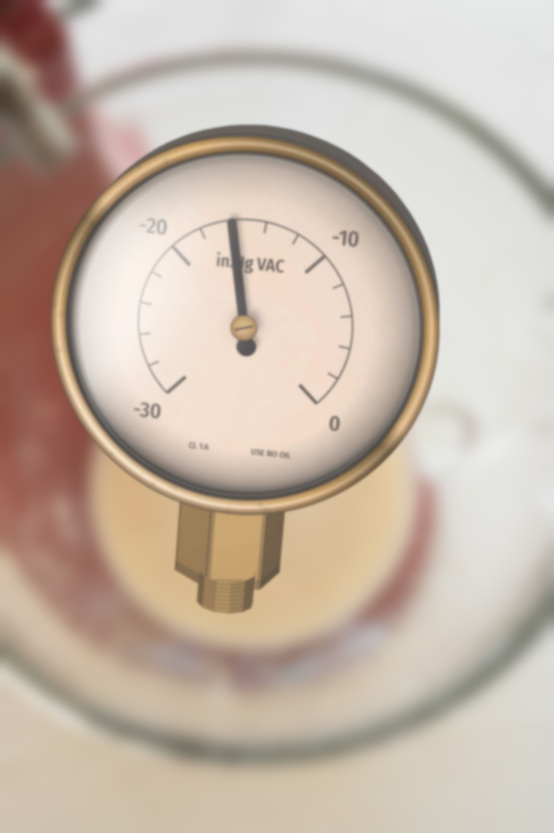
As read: -16 inHg
